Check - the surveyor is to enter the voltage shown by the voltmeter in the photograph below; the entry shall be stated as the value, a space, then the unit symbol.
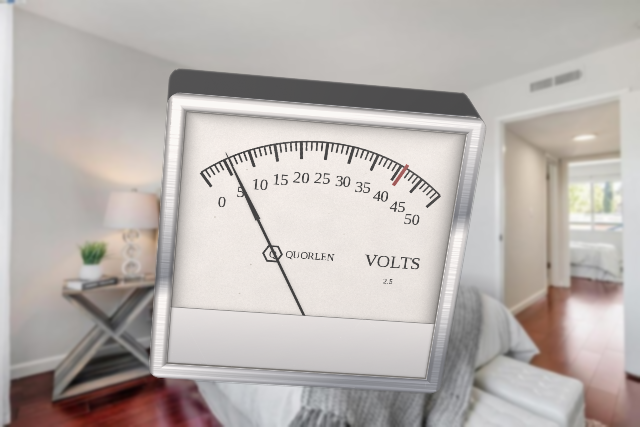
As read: 6 V
